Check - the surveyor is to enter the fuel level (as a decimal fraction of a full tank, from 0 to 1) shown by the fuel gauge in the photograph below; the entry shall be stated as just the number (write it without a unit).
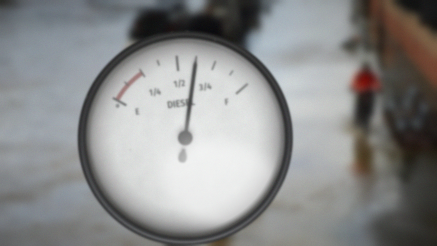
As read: 0.625
